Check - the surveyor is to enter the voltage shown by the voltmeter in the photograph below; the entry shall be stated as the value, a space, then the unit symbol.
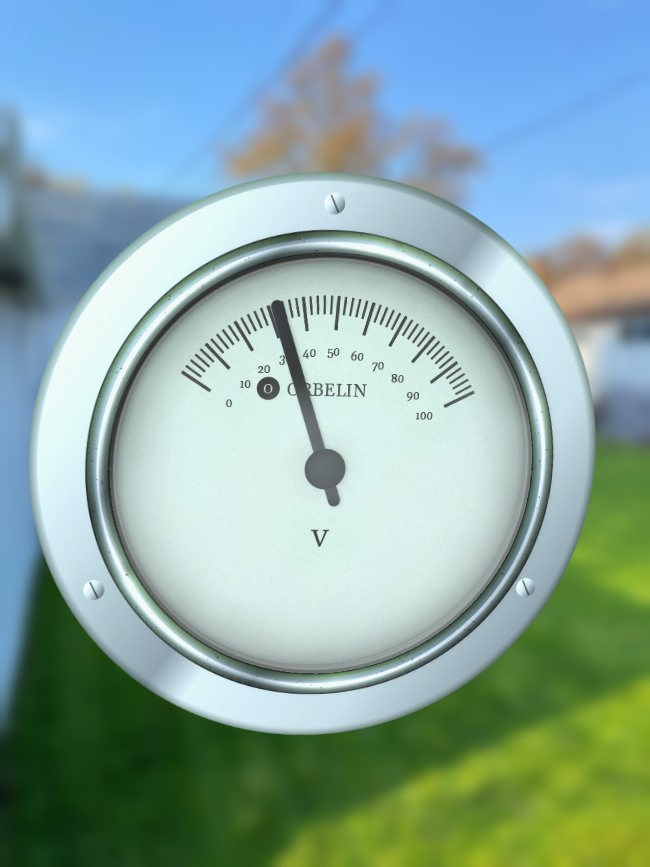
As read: 32 V
